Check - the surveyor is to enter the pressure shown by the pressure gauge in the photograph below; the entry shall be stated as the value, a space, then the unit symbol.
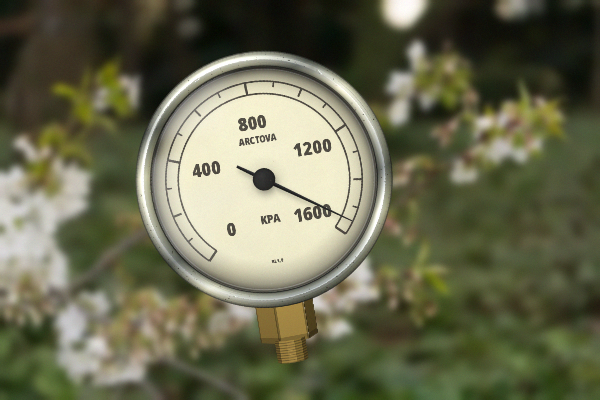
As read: 1550 kPa
